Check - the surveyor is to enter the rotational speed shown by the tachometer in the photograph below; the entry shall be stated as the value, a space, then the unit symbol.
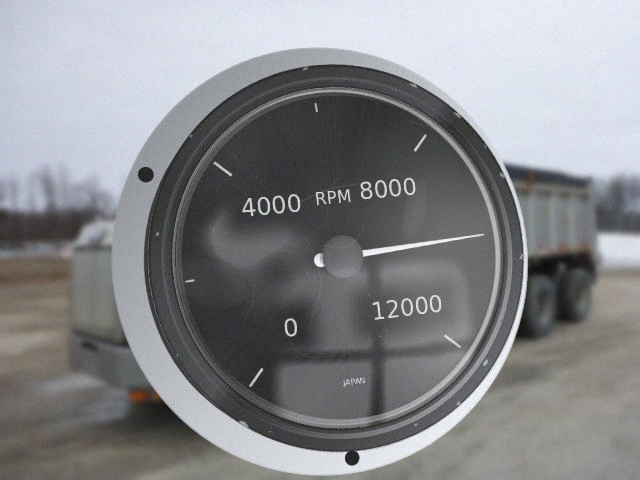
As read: 10000 rpm
